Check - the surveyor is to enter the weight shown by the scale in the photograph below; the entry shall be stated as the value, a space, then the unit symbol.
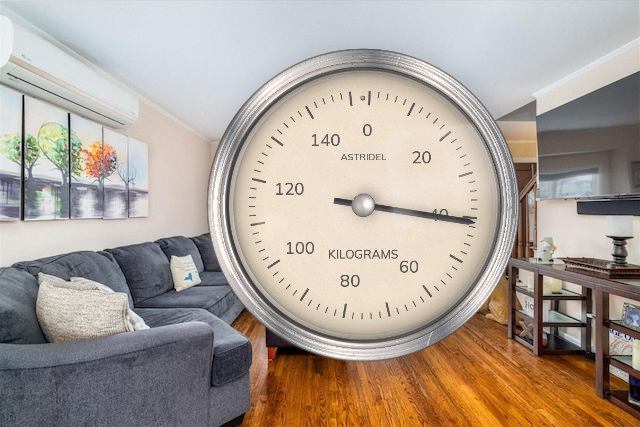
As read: 41 kg
